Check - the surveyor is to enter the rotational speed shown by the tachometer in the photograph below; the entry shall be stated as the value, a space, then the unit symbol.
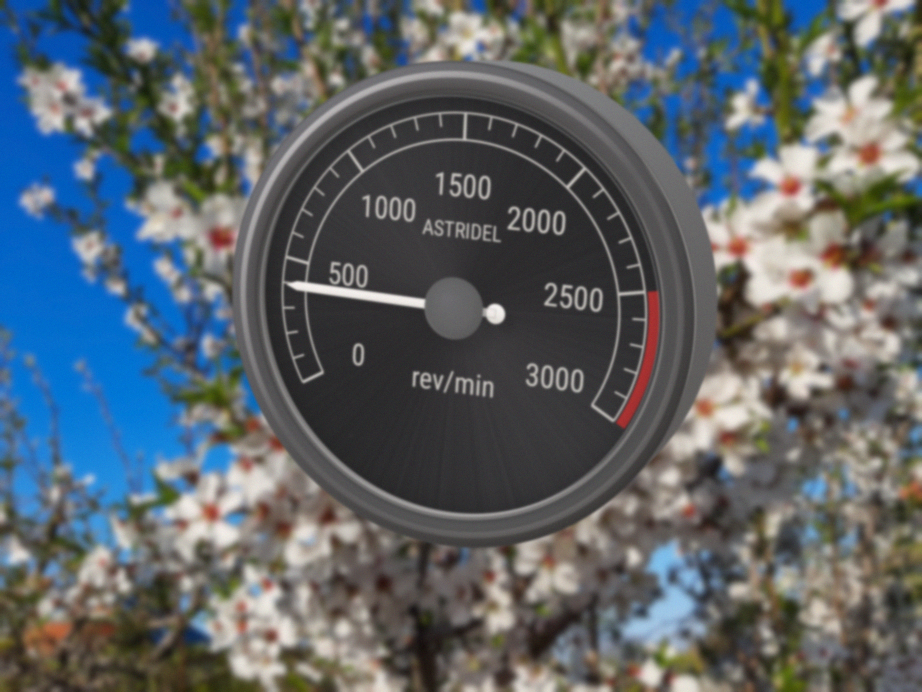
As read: 400 rpm
